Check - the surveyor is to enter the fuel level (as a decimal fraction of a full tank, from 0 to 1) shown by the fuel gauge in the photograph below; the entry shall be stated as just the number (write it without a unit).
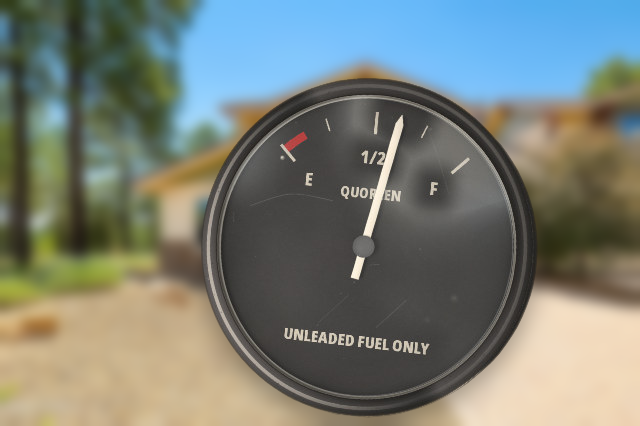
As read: 0.625
